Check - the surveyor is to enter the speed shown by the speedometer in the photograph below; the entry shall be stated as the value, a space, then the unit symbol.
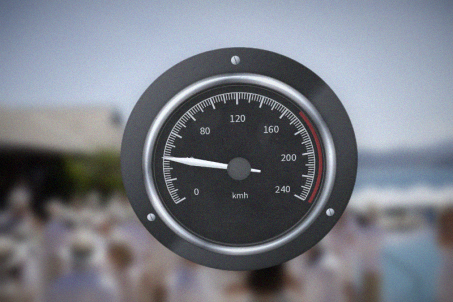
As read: 40 km/h
